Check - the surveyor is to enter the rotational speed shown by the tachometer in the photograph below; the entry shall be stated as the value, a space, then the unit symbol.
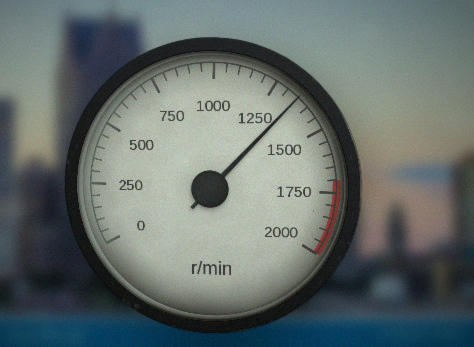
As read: 1350 rpm
